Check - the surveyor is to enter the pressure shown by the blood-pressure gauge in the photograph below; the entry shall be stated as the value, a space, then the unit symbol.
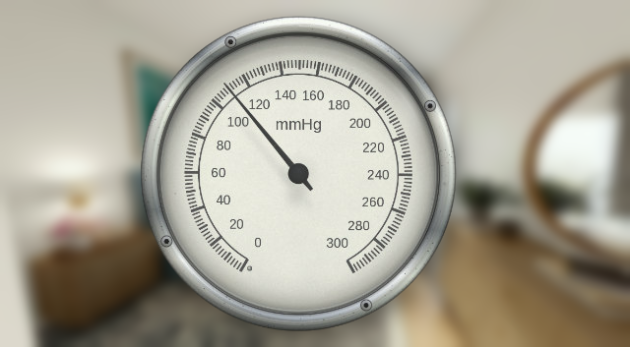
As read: 110 mmHg
